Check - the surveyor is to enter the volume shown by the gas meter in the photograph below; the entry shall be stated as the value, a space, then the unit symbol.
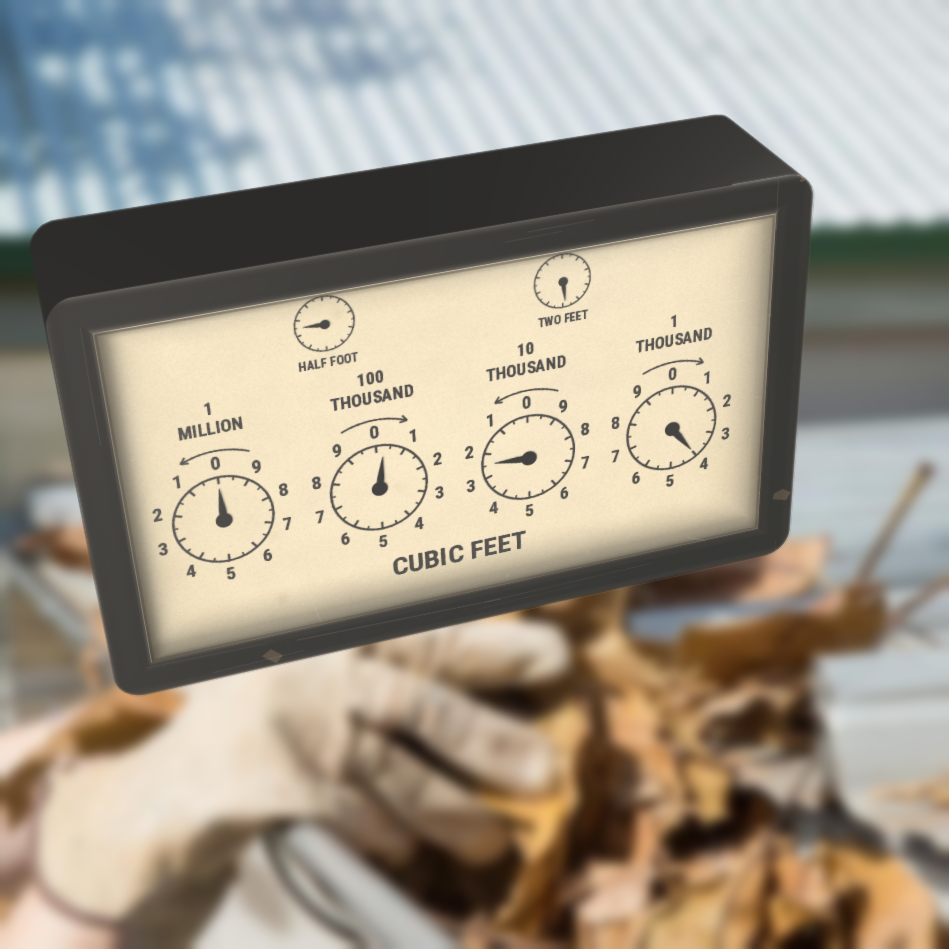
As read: 2400 ft³
